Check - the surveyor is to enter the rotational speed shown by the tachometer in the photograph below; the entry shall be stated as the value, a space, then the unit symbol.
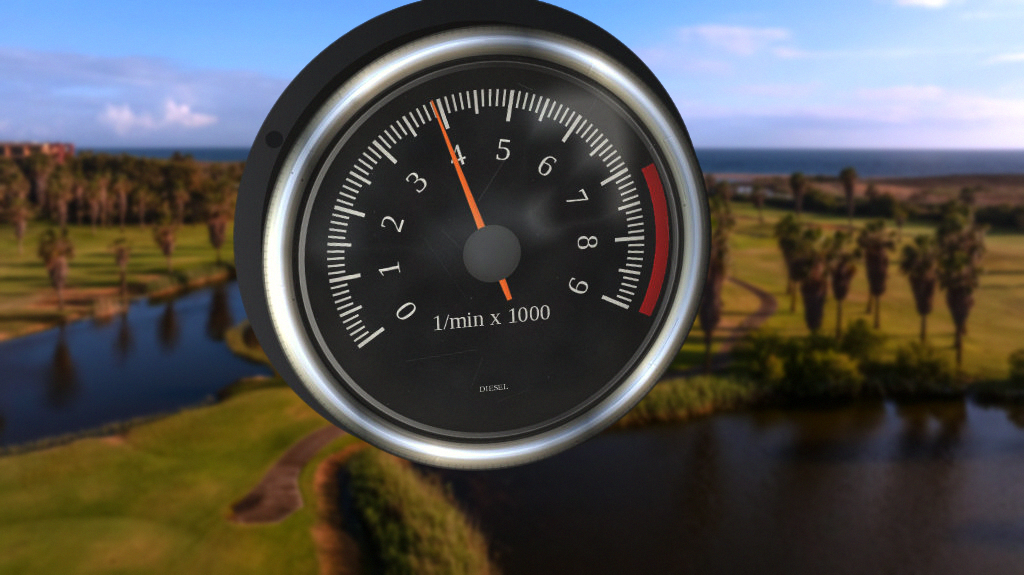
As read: 3900 rpm
